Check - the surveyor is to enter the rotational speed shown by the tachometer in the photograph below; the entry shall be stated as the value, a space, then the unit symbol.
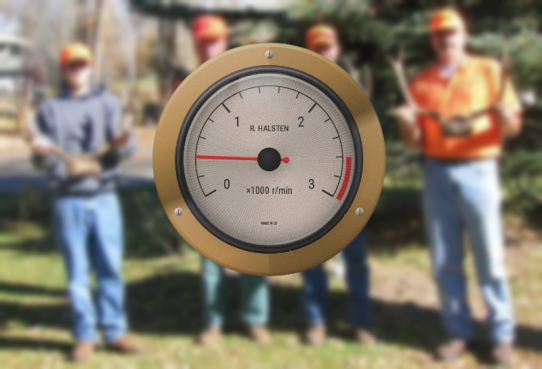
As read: 400 rpm
